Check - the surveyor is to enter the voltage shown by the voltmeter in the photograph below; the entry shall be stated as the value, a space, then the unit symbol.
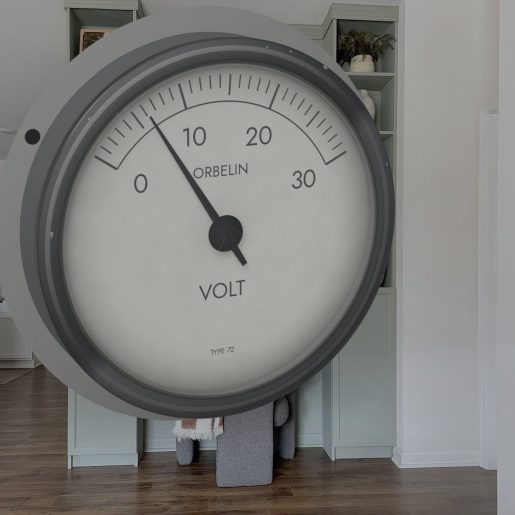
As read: 6 V
